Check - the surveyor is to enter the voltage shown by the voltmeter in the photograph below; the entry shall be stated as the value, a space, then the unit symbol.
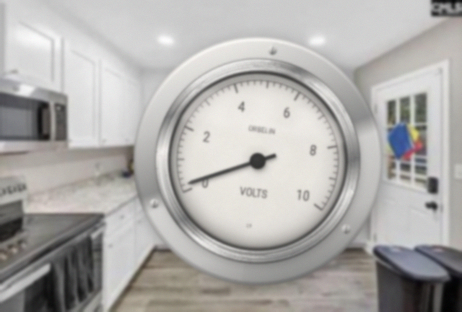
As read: 0.2 V
